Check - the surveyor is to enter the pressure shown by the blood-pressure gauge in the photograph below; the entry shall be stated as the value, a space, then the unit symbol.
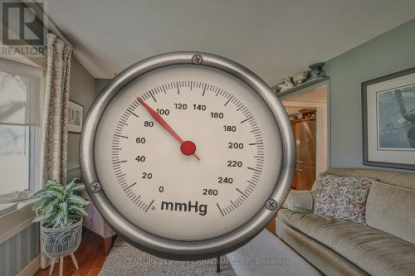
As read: 90 mmHg
